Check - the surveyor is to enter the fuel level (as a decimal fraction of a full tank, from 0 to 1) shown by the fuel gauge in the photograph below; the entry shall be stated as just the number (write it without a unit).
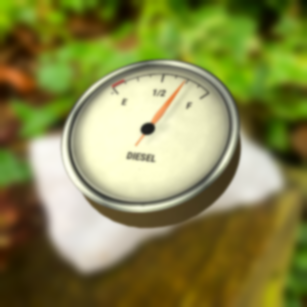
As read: 0.75
